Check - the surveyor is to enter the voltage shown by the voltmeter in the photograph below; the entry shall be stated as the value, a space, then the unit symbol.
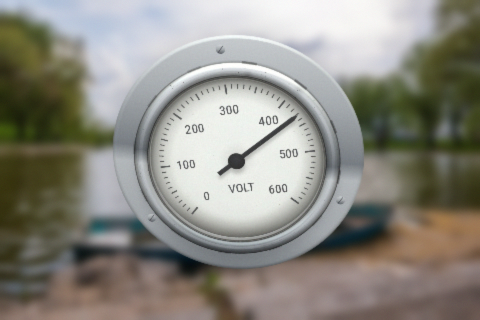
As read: 430 V
